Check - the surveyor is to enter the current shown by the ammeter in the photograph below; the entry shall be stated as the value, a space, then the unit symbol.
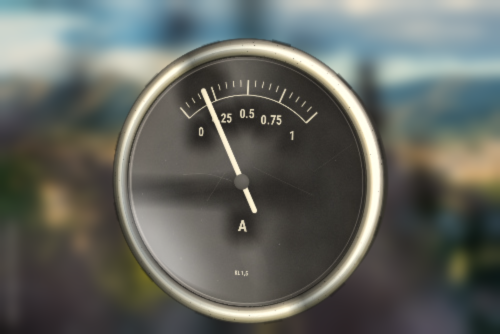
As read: 0.2 A
